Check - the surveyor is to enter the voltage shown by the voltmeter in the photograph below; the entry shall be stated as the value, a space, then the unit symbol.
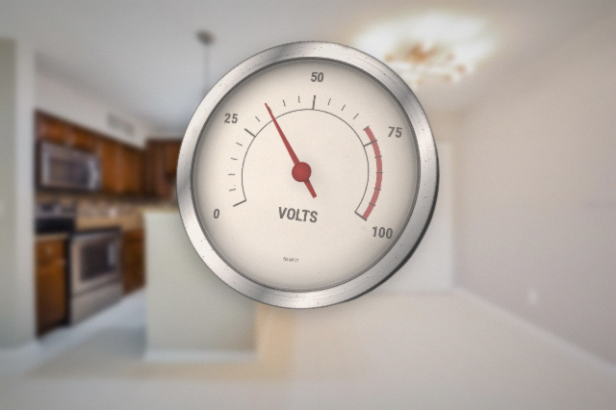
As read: 35 V
